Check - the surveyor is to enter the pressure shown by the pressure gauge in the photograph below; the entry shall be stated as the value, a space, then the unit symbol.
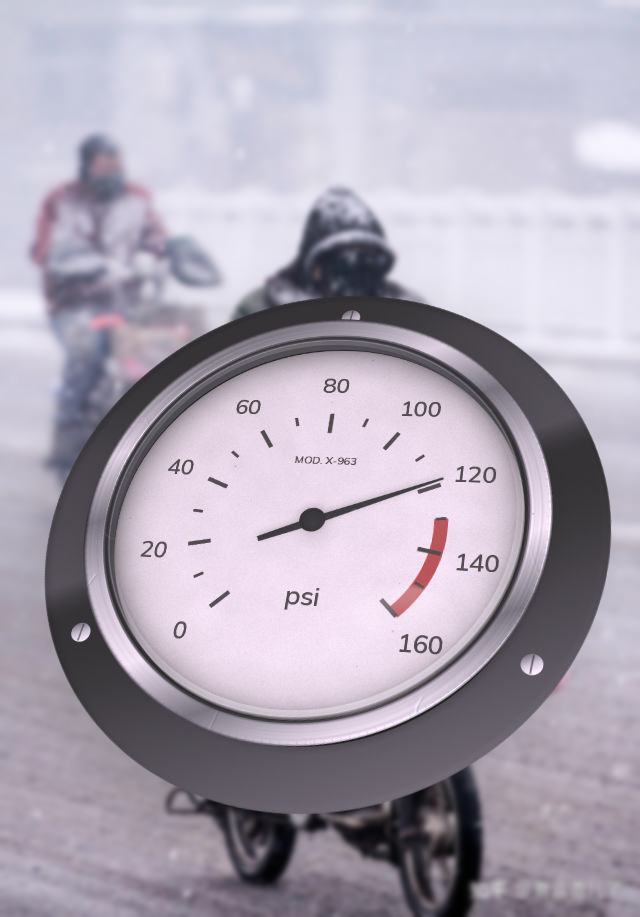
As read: 120 psi
